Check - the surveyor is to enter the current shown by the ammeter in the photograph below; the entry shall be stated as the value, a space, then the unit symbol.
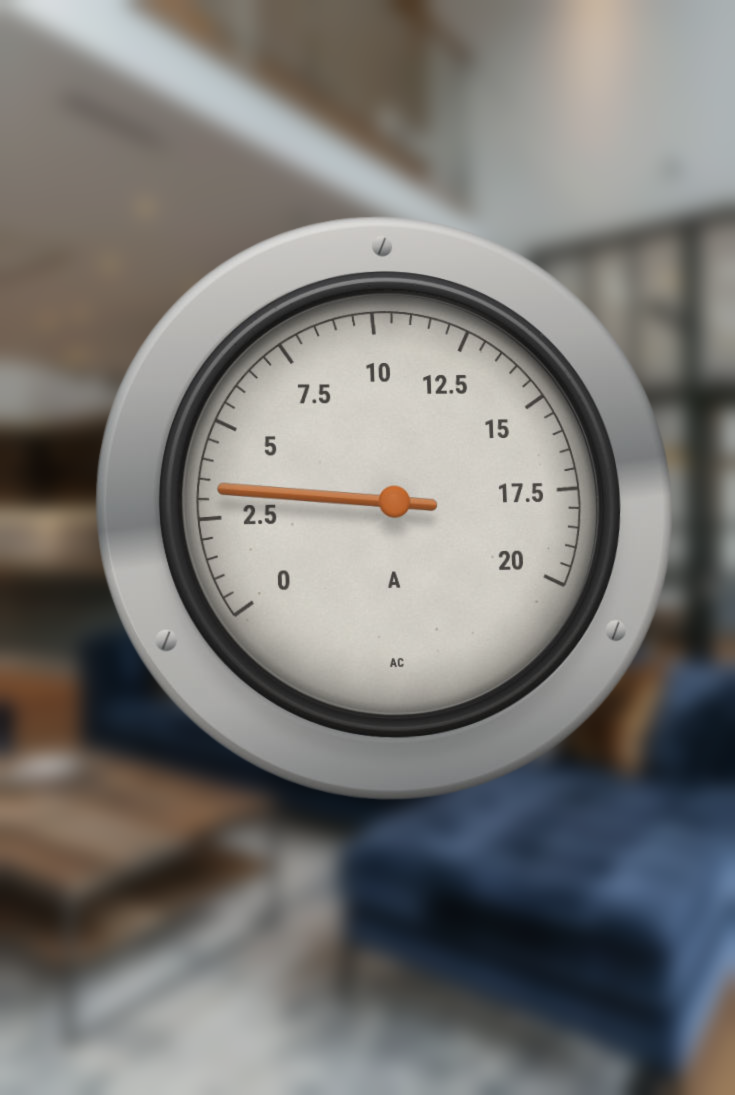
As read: 3.25 A
